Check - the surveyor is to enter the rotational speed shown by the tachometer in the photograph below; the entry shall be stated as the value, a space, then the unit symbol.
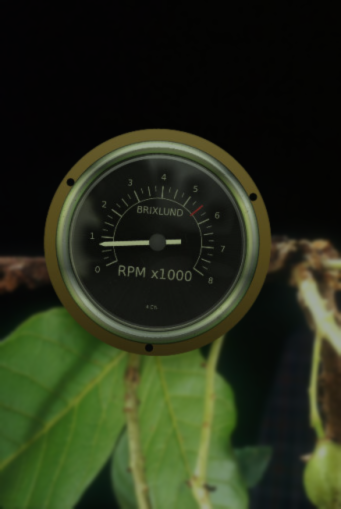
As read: 750 rpm
